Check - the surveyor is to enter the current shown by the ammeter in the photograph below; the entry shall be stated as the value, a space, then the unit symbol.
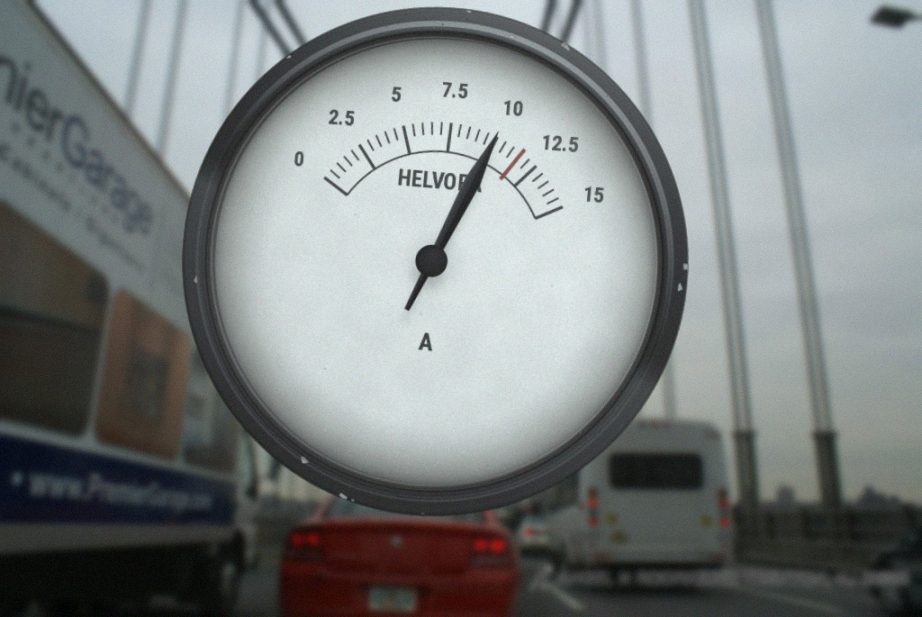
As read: 10 A
